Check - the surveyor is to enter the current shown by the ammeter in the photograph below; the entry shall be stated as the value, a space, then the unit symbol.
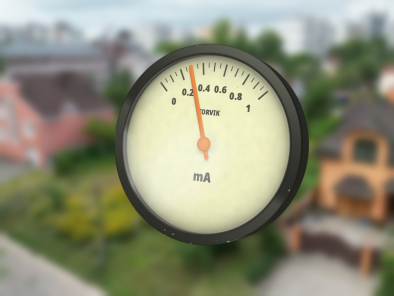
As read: 0.3 mA
